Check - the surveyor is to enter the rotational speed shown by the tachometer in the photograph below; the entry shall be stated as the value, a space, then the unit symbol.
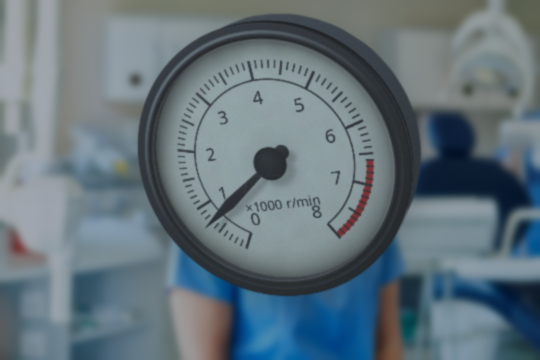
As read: 700 rpm
